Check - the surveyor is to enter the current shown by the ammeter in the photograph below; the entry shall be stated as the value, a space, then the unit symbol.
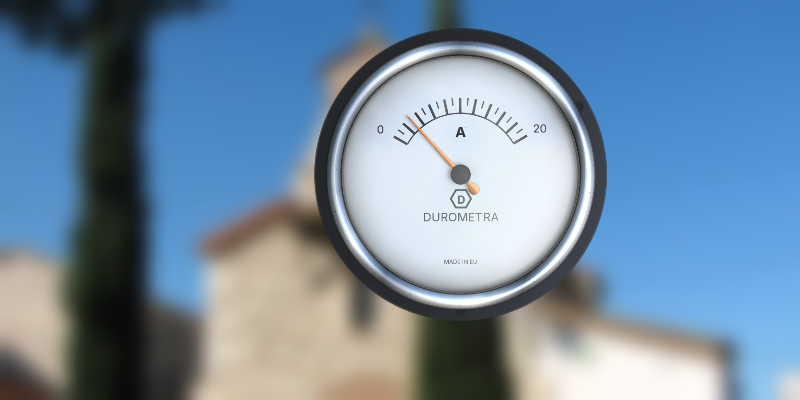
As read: 3 A
